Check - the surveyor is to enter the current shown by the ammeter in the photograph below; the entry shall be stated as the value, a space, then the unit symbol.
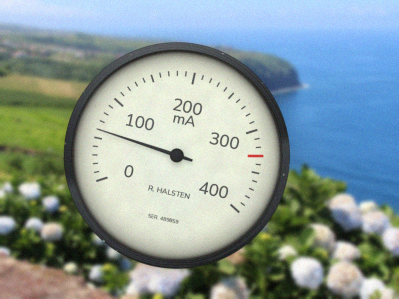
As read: 60 mA
